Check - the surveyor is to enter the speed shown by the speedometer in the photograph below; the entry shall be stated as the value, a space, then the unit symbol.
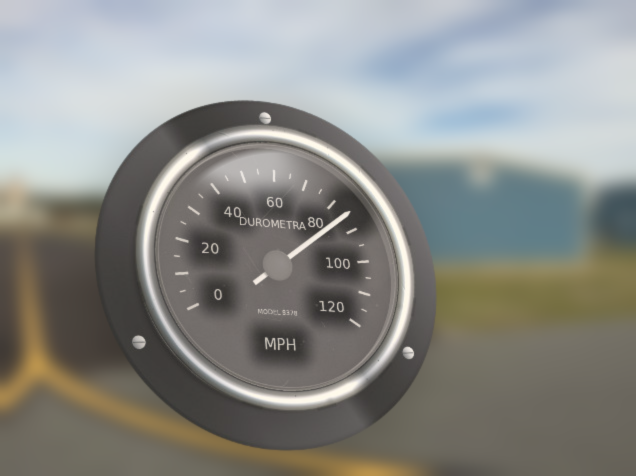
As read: 85 mph
